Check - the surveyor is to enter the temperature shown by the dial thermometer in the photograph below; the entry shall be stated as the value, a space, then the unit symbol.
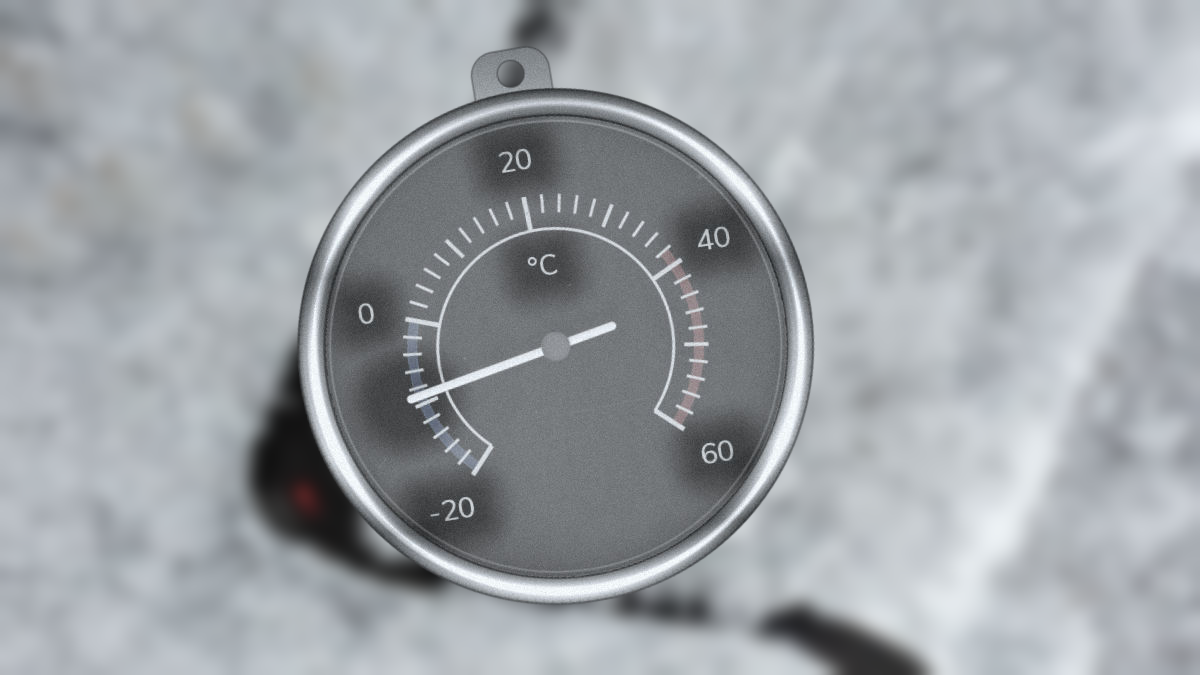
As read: -9 °C
